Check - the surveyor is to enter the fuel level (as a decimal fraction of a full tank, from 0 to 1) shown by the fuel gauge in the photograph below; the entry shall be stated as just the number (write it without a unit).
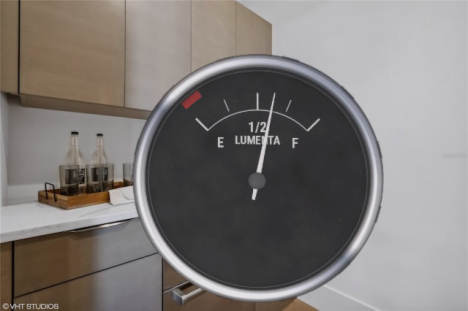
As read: 0.625
